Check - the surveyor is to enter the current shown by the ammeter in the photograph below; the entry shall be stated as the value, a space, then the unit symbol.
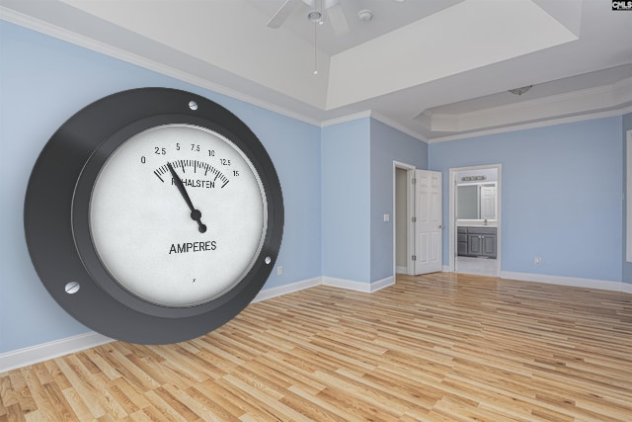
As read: 2.5 A
